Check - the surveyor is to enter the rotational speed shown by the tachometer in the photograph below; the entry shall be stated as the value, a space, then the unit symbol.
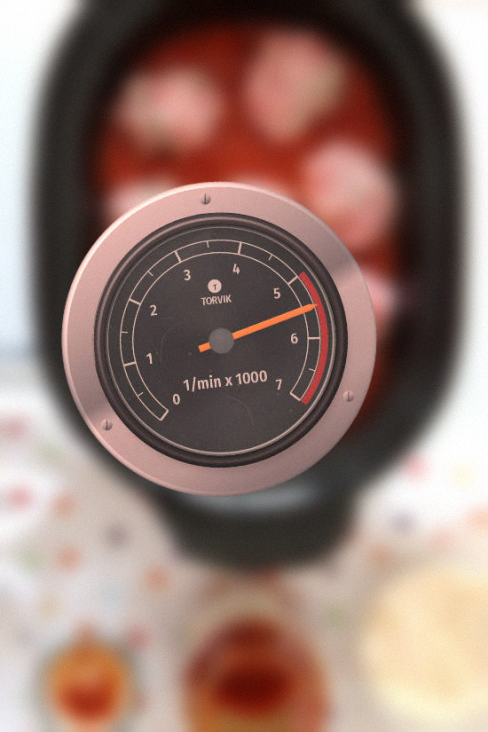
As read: 5500 rpm
